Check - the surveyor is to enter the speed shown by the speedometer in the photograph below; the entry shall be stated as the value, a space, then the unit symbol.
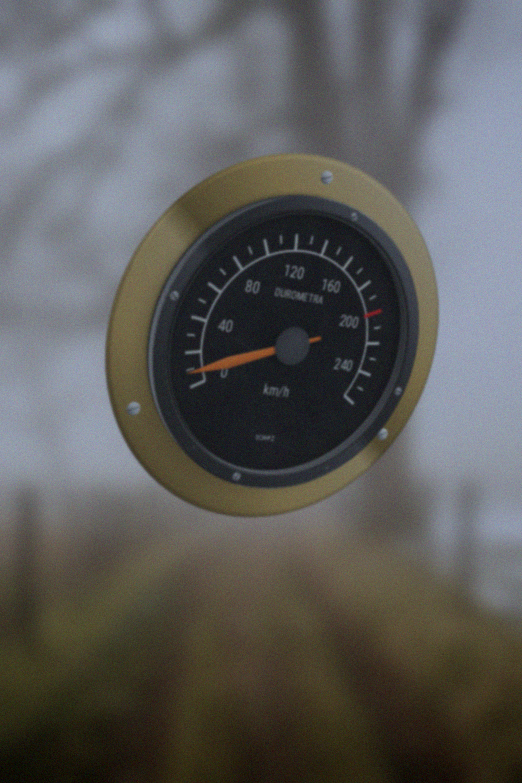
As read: 10 km/h
